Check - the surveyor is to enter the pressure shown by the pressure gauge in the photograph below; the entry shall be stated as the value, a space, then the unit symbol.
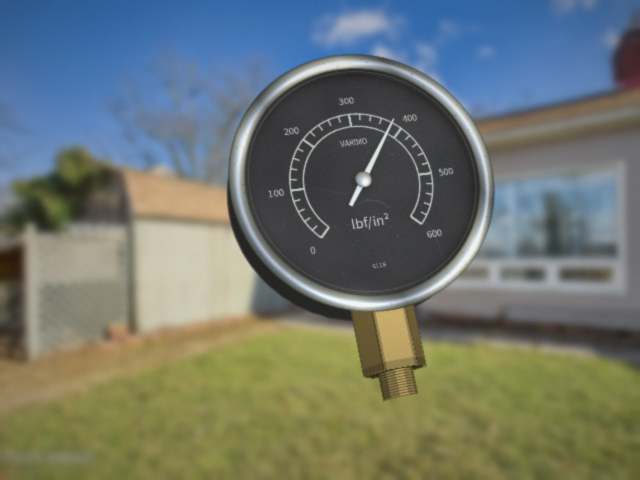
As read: 380 psi
